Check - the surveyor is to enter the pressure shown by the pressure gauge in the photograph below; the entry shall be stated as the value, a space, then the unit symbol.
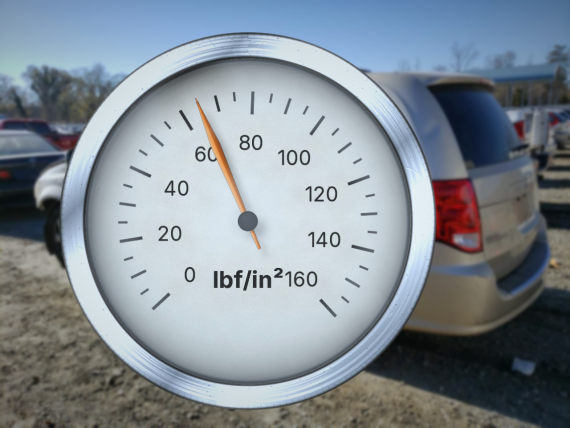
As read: 65 psi
